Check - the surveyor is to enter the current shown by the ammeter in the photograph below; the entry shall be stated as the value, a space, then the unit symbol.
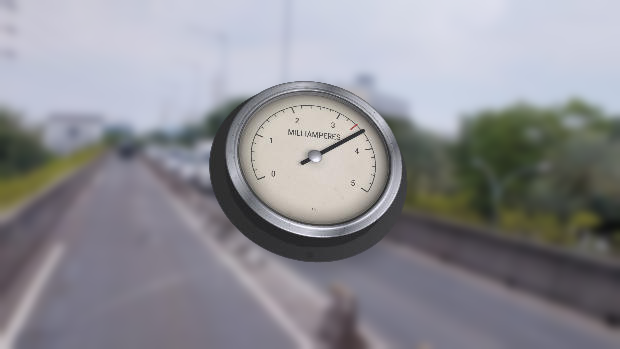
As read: 3.6 mA
